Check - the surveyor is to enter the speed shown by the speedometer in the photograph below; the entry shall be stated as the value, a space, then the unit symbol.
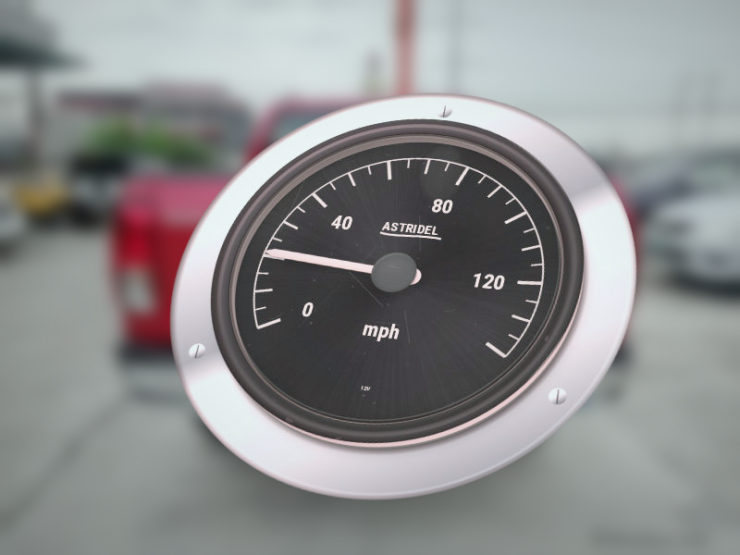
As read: 20 mph
